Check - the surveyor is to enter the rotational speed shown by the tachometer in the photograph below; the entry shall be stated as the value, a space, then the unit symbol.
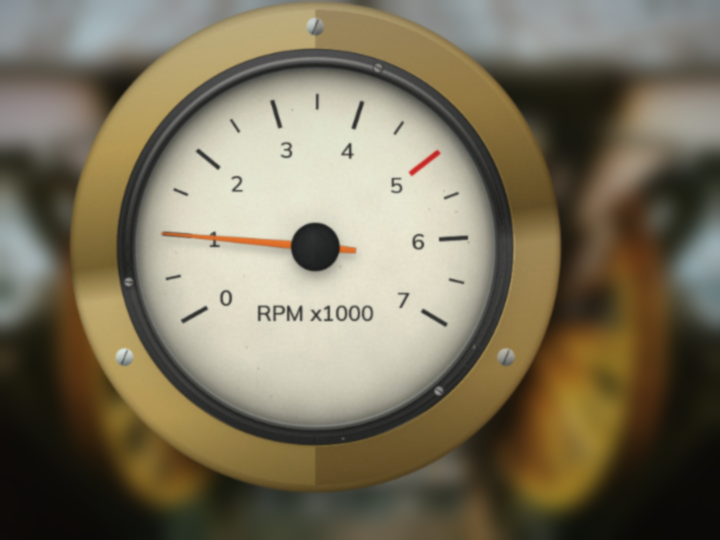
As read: 1000 rpm
